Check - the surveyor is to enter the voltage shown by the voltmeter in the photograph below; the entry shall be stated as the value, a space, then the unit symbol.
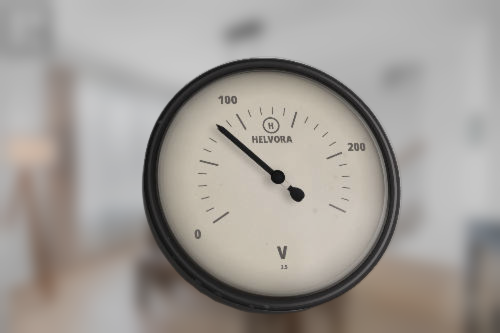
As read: 80 V
